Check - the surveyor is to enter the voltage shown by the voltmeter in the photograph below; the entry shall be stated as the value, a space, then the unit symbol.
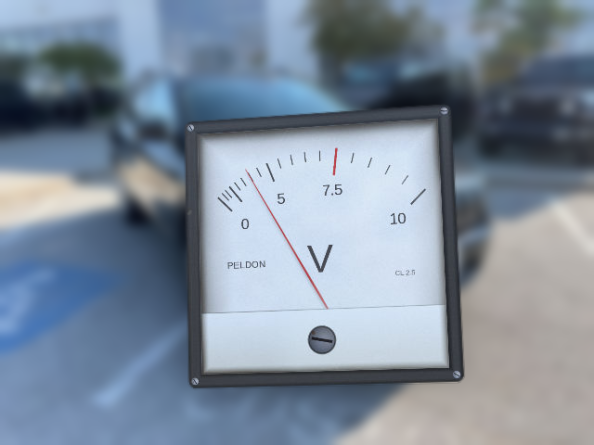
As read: 4 V
